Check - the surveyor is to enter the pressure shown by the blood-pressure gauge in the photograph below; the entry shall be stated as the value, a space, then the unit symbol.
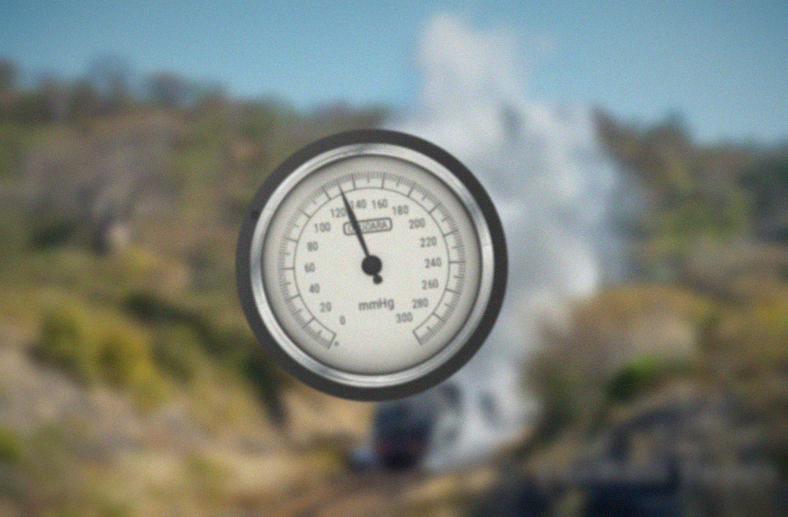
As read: 130 mmHg
